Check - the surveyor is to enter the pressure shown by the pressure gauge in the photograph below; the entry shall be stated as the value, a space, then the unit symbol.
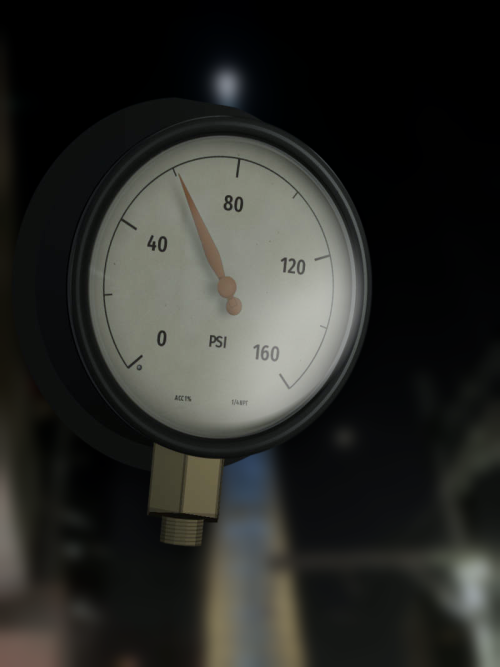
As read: 60 psi
